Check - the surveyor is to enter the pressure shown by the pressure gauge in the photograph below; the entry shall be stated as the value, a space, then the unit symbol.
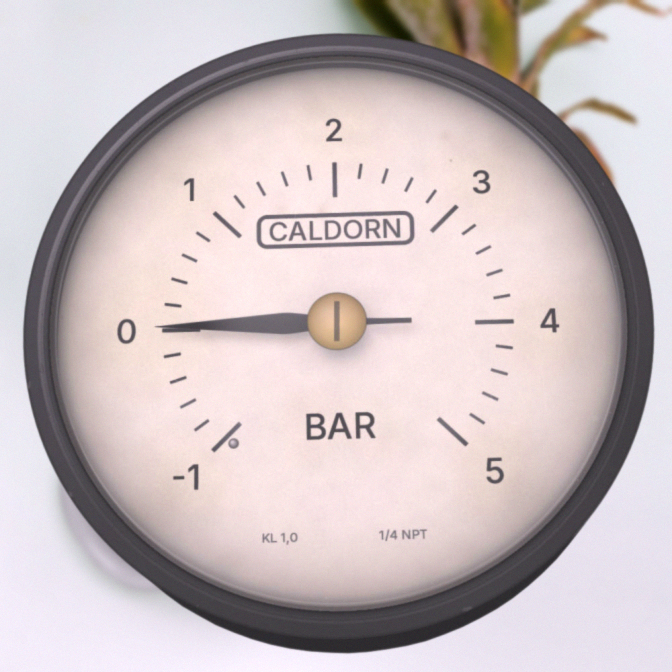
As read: 0 bar
